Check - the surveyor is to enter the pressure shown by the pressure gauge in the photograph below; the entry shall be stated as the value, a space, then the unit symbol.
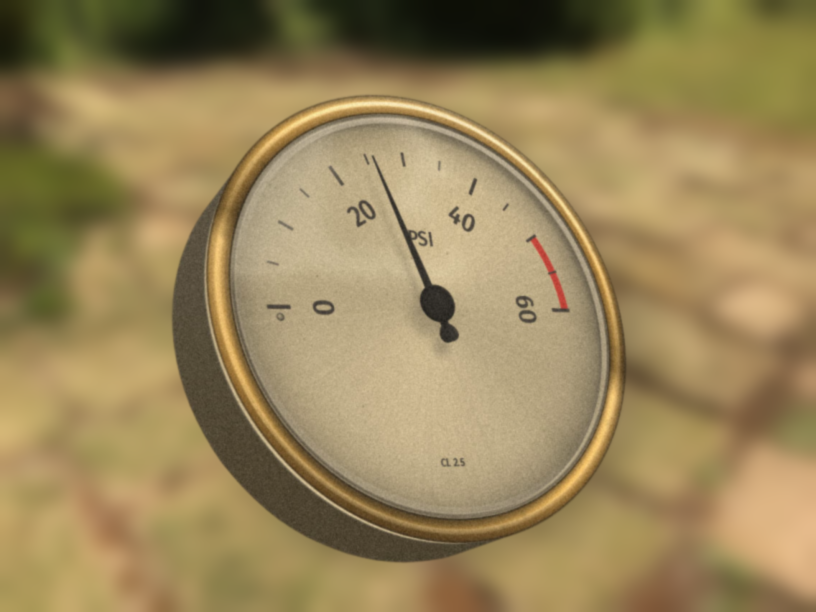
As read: 25 psi
